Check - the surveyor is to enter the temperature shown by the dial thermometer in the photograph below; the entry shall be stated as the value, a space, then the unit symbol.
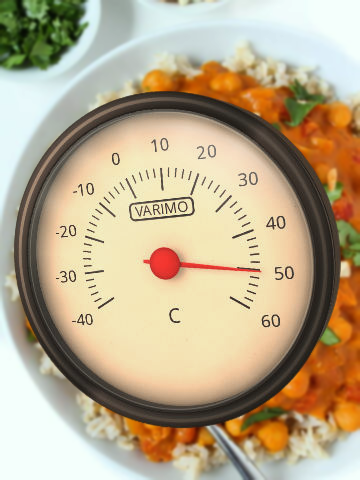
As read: 50 °C
